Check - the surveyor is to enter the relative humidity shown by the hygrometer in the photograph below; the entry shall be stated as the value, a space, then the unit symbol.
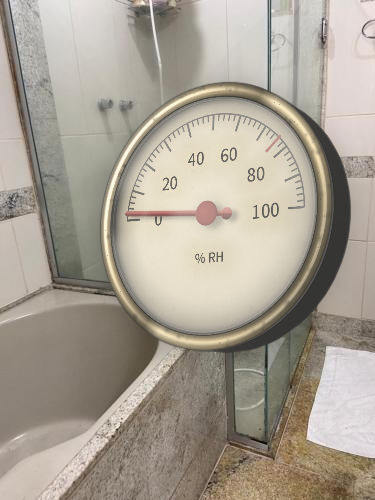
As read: 2 %
